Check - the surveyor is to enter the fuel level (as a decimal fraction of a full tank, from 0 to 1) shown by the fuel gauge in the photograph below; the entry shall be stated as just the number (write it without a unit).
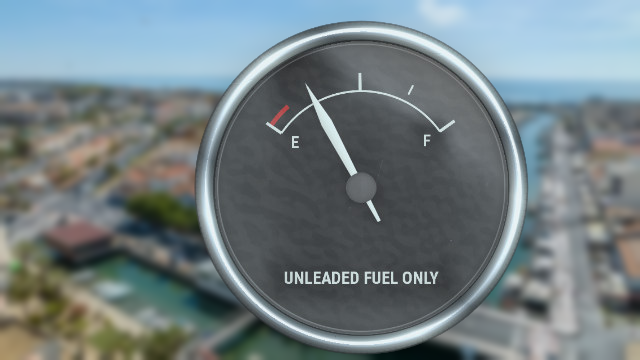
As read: 0.25
